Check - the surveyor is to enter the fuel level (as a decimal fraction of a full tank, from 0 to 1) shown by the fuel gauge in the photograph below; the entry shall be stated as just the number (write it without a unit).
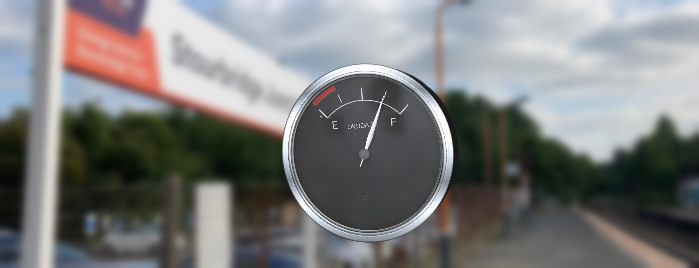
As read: 0.75
